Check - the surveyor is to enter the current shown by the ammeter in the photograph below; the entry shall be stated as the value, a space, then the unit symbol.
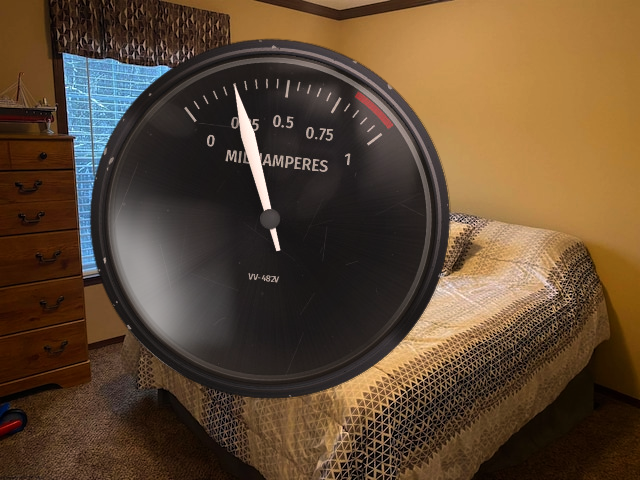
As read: 0.25 mA
